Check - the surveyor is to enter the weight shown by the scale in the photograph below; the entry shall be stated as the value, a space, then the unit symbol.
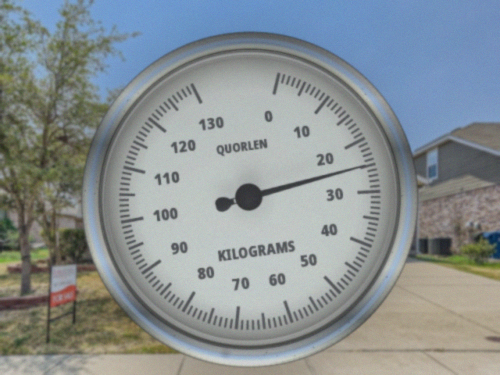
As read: 25 kg
